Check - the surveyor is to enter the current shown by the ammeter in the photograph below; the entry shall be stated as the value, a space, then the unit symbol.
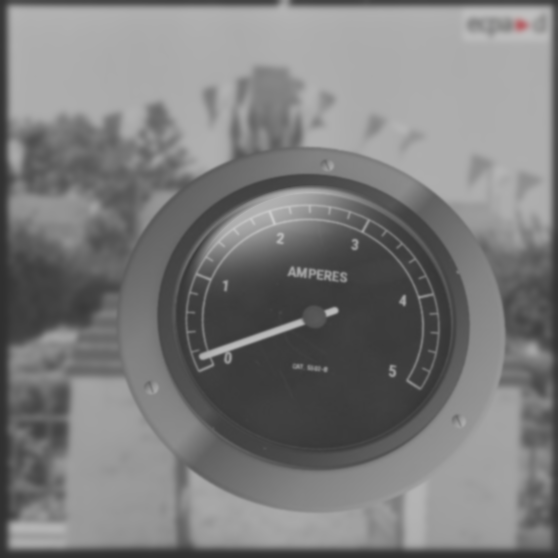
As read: 0.1 A
